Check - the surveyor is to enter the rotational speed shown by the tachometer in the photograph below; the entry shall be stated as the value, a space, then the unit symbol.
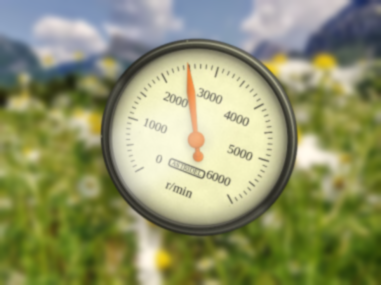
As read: 2500 rpm
